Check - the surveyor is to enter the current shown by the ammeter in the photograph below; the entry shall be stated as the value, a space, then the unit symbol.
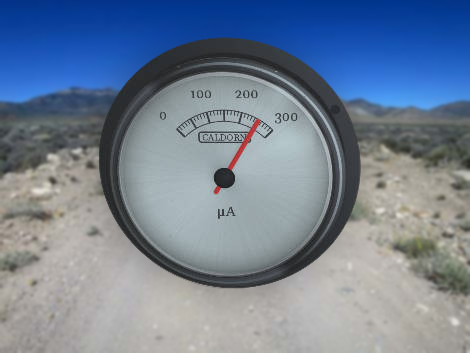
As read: 250 µA
